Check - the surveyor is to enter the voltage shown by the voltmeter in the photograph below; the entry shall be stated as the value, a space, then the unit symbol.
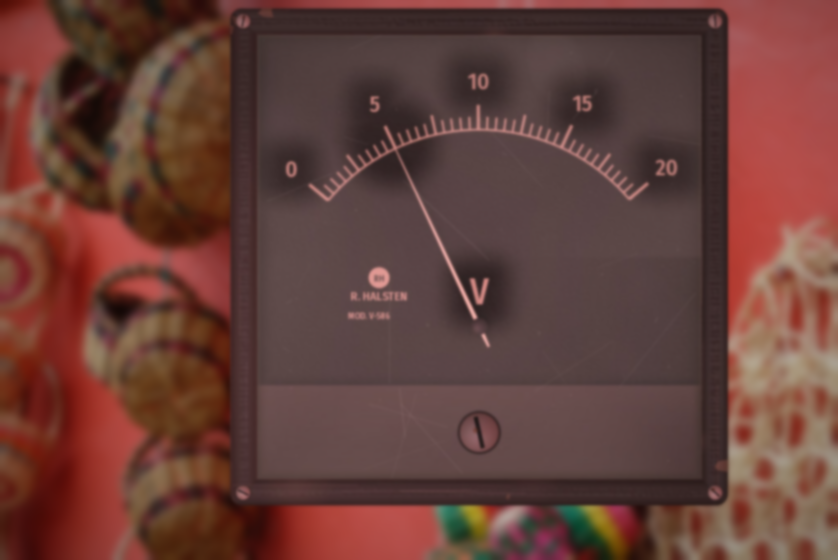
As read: 5 V
